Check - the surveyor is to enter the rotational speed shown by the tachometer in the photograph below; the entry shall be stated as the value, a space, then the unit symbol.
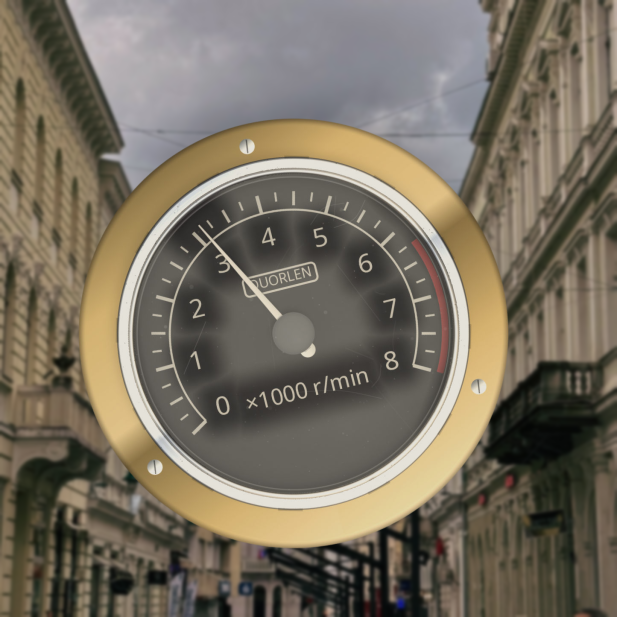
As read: 3125 rpm
